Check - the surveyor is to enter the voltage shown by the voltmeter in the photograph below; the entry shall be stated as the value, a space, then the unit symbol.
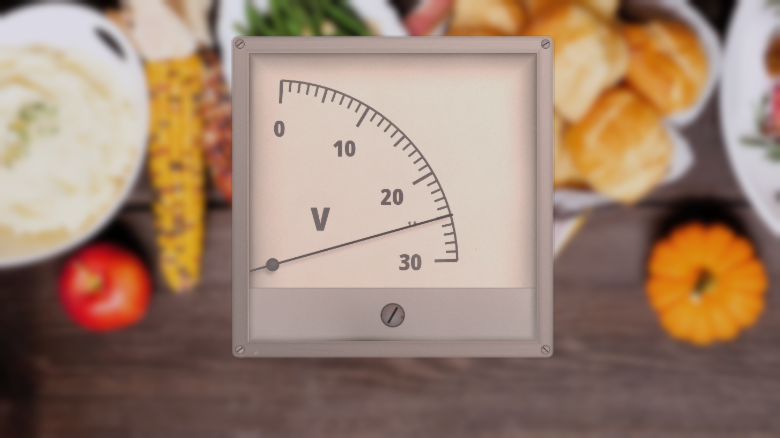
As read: 25 V
